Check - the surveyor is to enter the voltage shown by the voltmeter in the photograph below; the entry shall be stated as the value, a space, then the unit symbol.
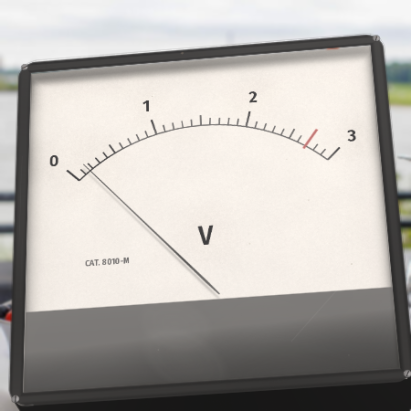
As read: 0.15 V
